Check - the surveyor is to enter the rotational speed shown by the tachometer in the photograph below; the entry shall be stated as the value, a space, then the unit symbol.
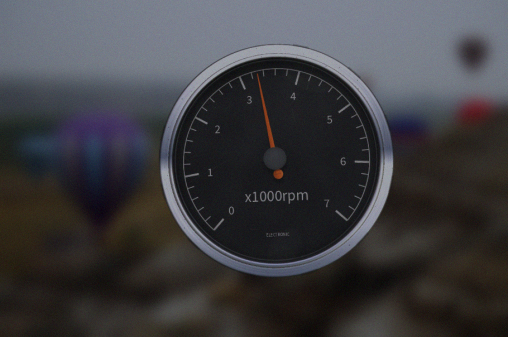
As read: 3300 rpm
